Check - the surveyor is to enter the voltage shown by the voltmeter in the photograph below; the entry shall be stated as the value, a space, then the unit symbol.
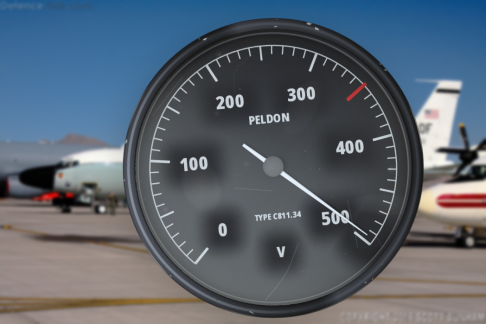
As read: 495 V
